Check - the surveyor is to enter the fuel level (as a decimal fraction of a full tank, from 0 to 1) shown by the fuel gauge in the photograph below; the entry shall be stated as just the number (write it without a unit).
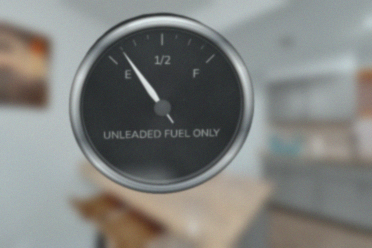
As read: 0.125
